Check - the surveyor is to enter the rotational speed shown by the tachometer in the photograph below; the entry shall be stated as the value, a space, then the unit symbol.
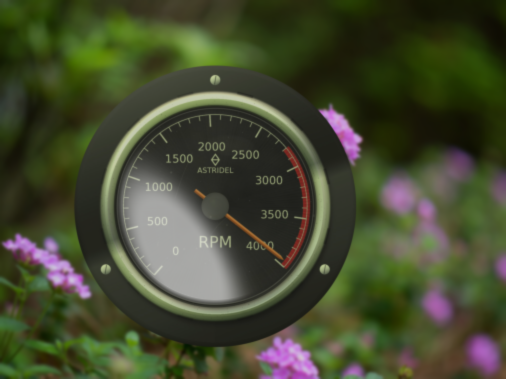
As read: 3950 rpm
